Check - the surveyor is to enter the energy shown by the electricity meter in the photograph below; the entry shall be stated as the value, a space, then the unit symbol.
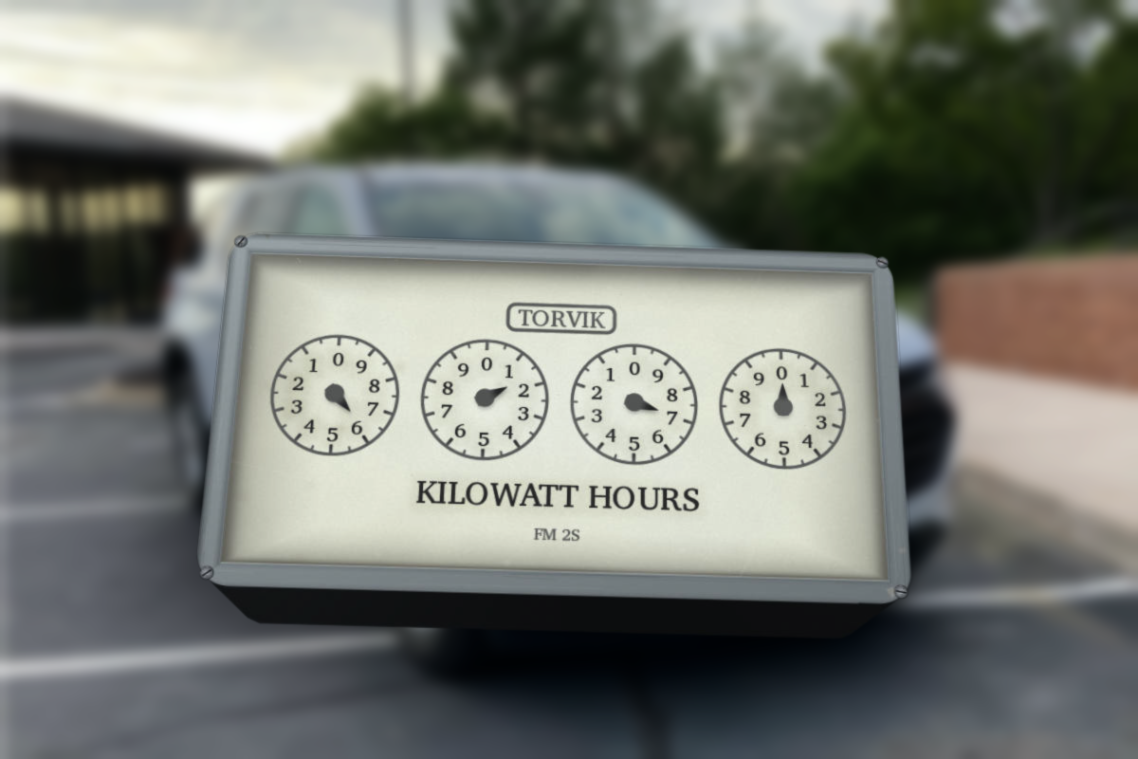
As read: 6170 kWh
